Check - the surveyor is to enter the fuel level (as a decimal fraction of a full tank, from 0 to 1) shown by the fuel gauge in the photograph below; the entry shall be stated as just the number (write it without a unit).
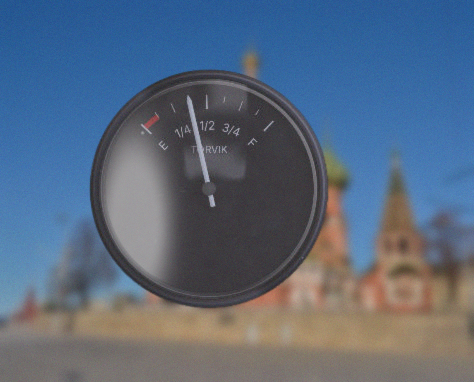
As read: 0.375
